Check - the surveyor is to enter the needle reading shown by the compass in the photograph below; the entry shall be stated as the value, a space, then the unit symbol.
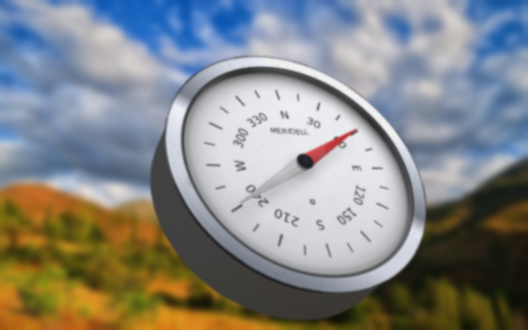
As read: 60 °
